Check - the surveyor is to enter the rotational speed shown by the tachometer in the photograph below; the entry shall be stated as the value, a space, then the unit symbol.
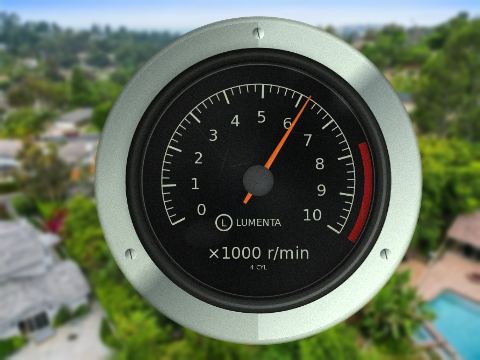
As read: 6200 rpm
